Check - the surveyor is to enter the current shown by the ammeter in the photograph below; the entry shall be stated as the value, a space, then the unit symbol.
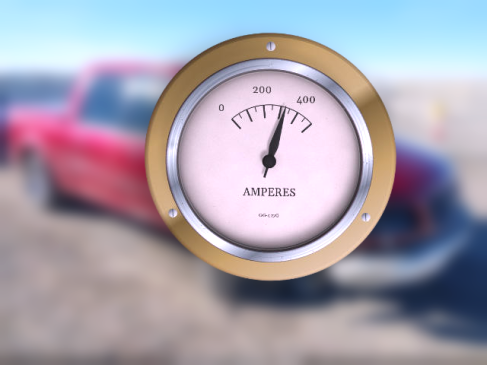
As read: 325 A
